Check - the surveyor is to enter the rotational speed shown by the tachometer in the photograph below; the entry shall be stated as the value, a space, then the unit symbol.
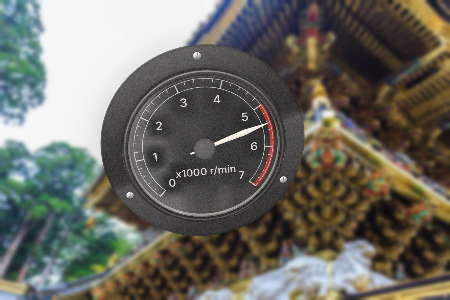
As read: 5400 rpm
